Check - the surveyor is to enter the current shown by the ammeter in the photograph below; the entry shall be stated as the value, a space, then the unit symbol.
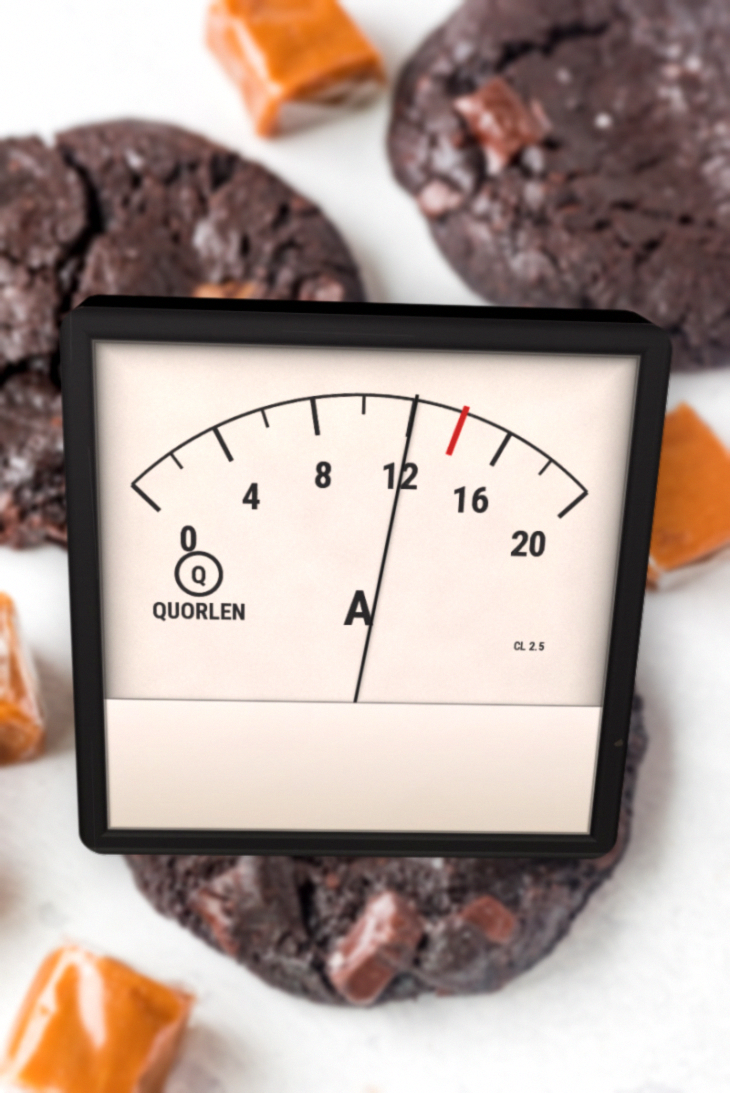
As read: 12 A
